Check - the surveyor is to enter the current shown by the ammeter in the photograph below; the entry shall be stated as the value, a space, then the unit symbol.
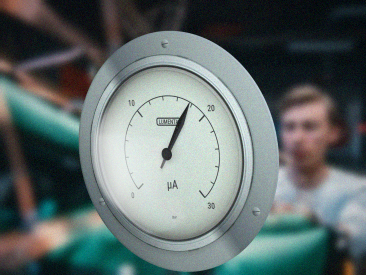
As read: 18 µA
